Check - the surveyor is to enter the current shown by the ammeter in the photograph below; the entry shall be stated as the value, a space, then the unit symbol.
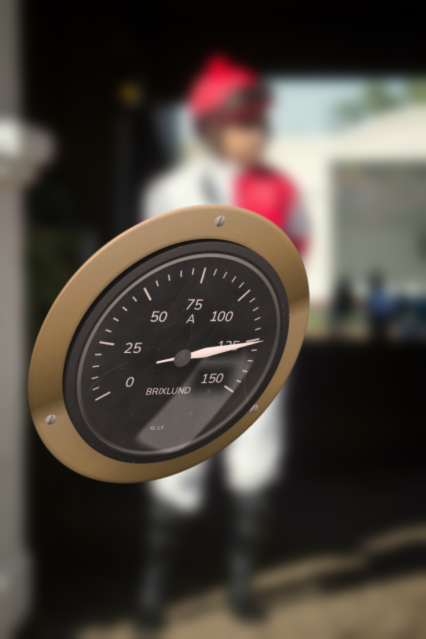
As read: 125 A
